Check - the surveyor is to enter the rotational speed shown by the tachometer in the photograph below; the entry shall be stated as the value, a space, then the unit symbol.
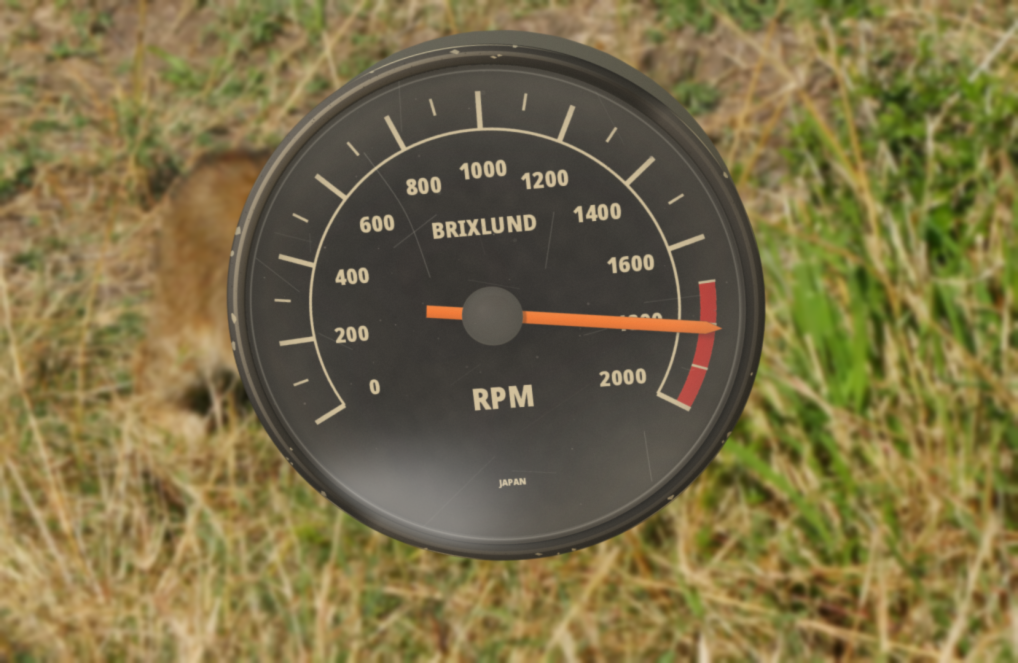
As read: 1800 rpm
